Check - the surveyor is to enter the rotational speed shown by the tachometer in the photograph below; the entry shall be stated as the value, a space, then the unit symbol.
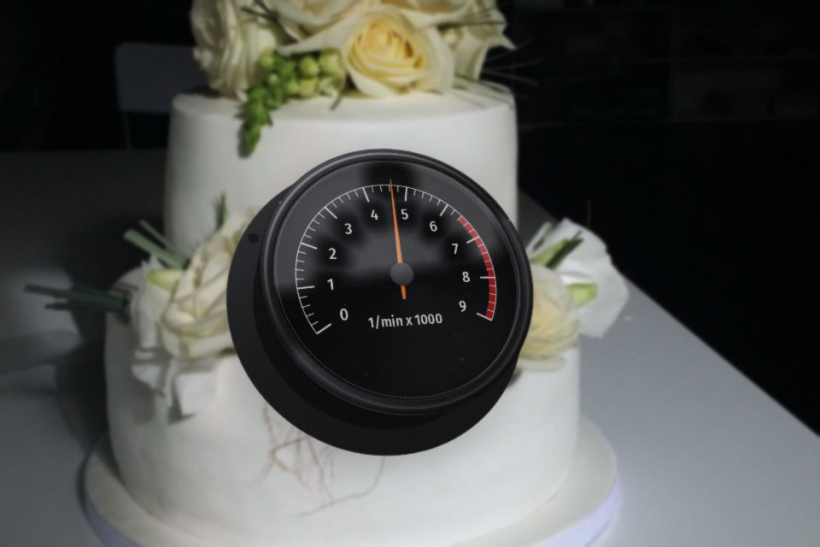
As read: 4600 rpm
